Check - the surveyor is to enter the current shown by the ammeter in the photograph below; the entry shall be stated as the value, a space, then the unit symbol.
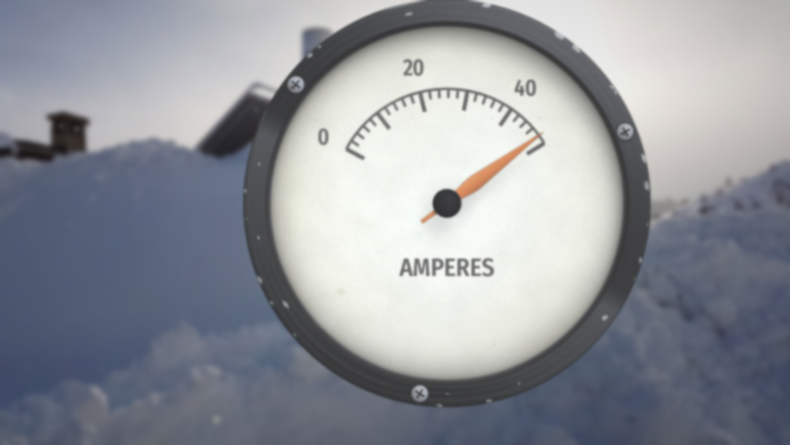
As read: 48 A
